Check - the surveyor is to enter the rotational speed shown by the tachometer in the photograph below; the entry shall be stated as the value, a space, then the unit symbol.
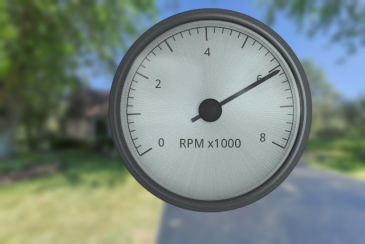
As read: 6100 rpm
